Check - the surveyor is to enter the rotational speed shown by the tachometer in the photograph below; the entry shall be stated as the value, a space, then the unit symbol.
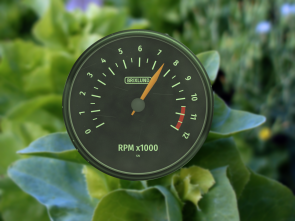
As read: 7500 rpm
